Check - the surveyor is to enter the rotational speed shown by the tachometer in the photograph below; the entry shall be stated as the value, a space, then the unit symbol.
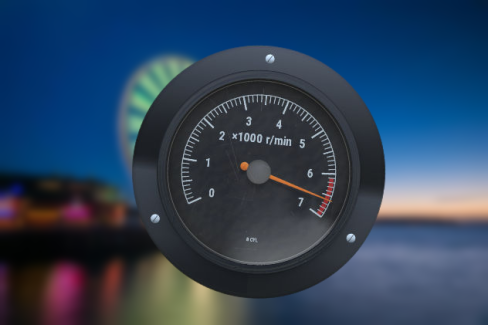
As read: 6600 rpm
